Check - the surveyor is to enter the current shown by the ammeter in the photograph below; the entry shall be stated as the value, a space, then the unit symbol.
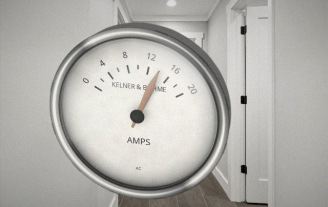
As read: 14 A
